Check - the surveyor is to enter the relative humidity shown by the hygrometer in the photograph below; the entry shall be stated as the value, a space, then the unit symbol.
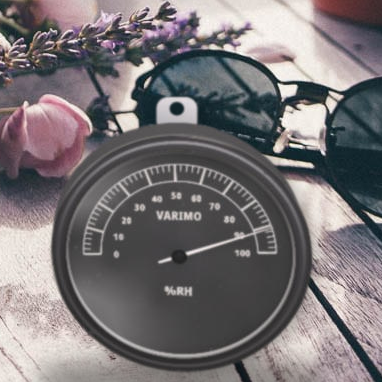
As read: 90 %
